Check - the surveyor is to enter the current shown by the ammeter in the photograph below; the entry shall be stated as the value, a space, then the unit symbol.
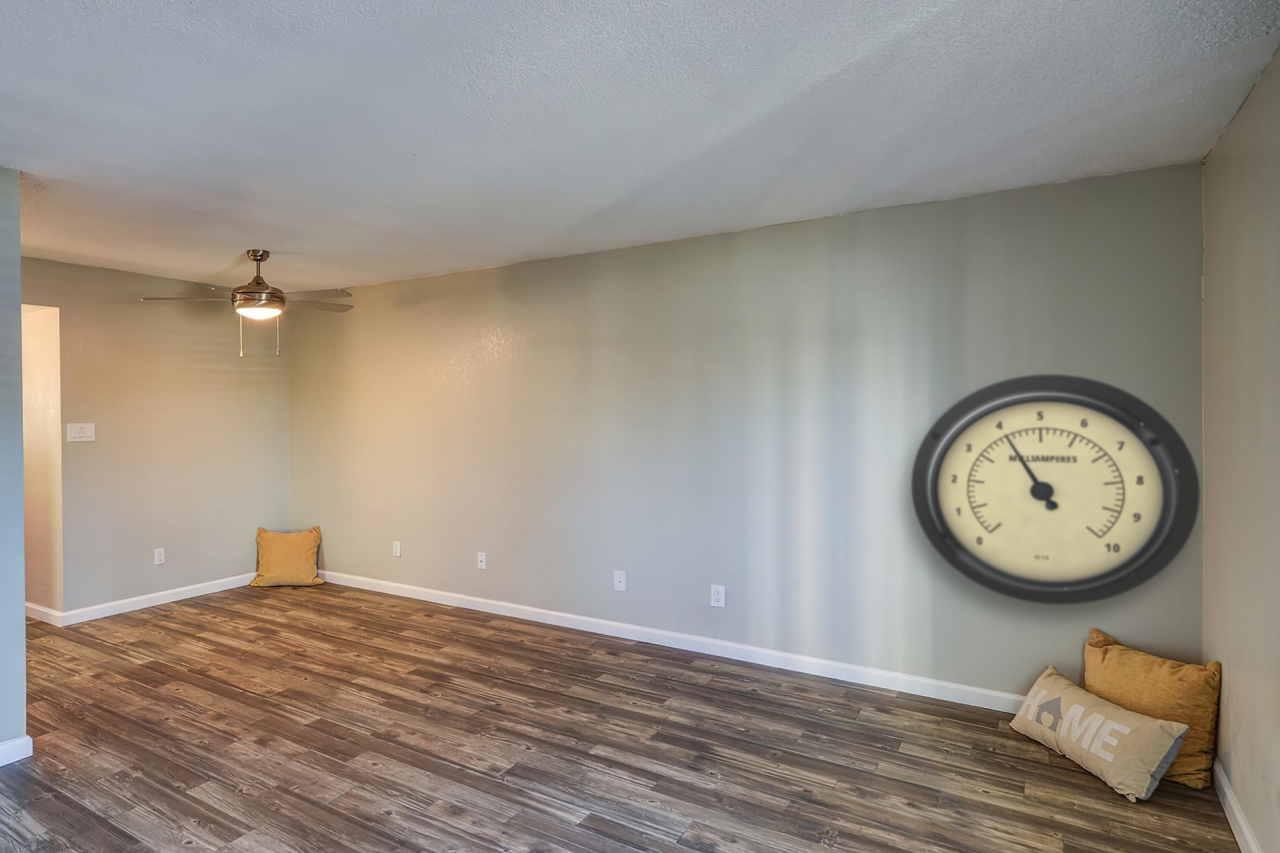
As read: 4 mA
